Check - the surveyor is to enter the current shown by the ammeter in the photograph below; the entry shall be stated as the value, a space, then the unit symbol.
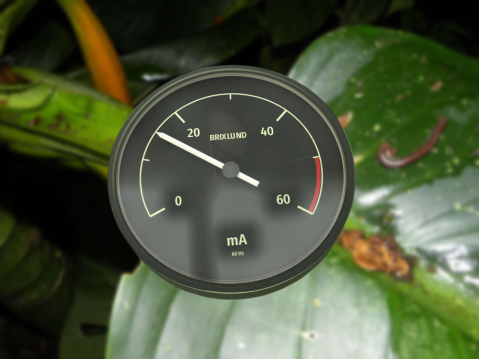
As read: 15 mA
